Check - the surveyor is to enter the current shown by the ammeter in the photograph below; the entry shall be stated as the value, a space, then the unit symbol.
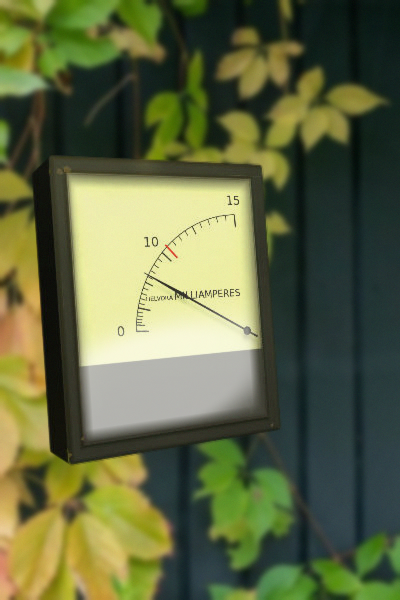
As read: 8 mA
